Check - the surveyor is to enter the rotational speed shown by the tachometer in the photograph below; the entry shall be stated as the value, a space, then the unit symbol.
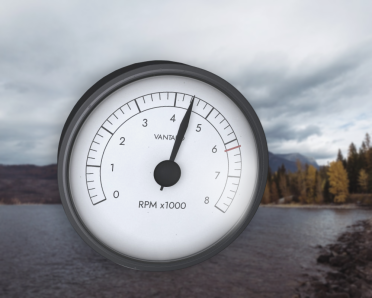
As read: 4400 rpm
